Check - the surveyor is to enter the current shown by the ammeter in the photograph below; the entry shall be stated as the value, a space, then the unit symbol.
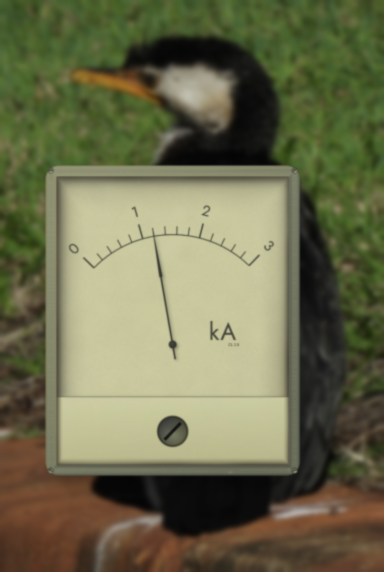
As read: 1.2 kA
